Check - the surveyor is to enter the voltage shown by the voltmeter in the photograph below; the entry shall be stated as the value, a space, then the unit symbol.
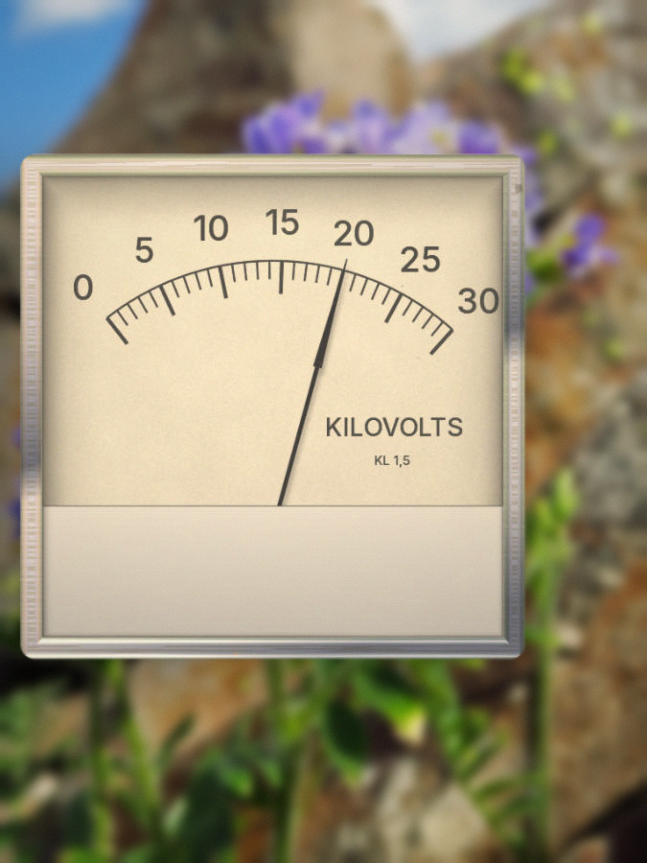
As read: 20 kV
